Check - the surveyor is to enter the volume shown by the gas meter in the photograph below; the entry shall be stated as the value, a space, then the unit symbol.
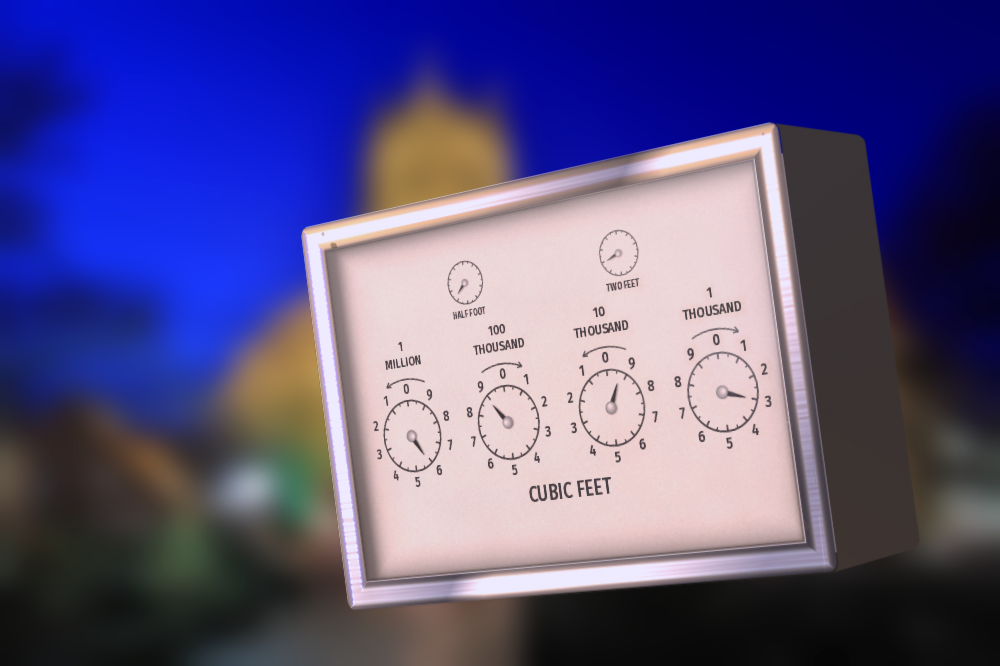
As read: 589300 ft³
